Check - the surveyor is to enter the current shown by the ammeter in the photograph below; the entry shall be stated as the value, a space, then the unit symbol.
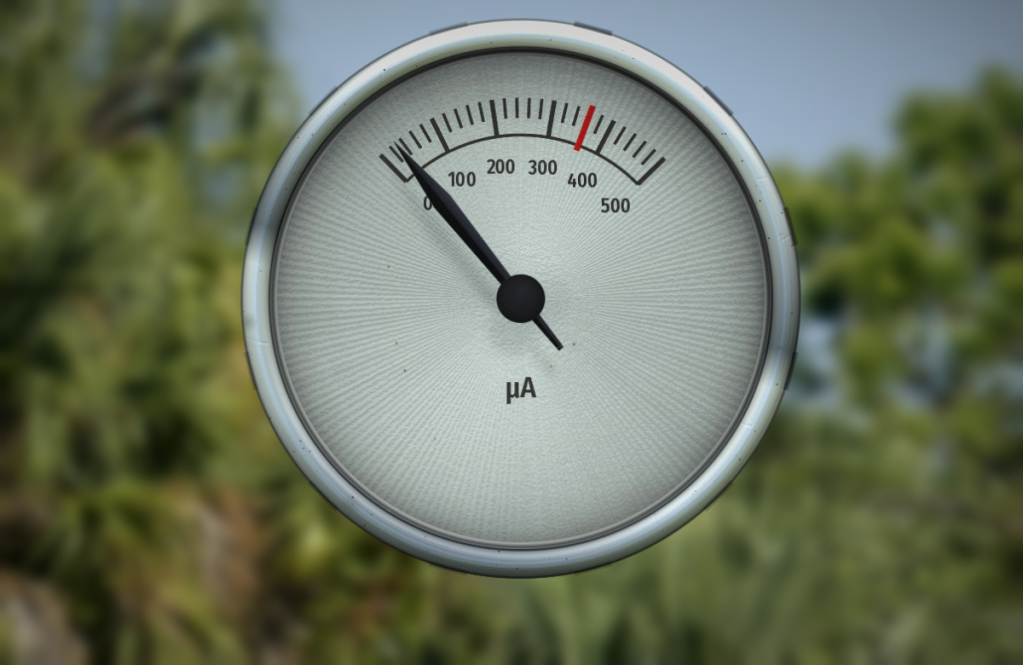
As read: 30 µA
